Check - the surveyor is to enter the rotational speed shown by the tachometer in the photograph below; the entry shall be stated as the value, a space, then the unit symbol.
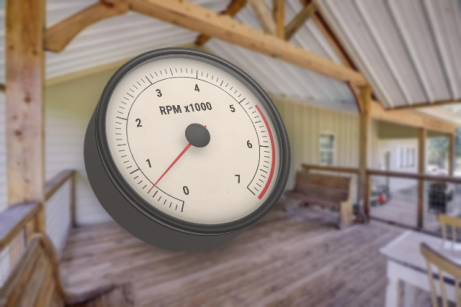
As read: 600 rpm
